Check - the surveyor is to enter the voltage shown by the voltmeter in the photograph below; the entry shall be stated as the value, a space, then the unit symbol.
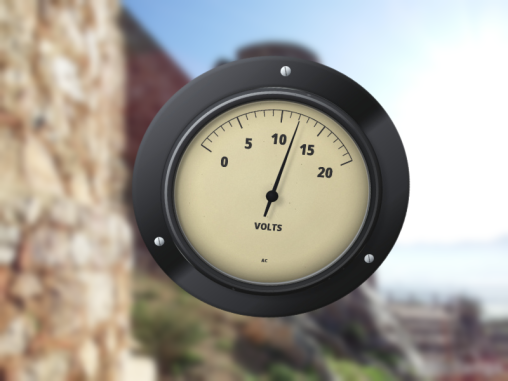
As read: 12 V
